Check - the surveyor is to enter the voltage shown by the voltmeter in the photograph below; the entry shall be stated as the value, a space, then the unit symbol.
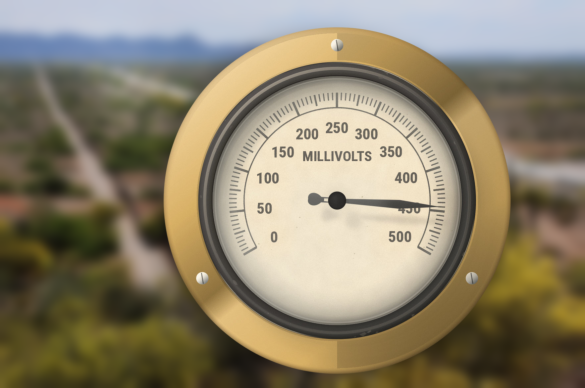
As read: 445 mV
